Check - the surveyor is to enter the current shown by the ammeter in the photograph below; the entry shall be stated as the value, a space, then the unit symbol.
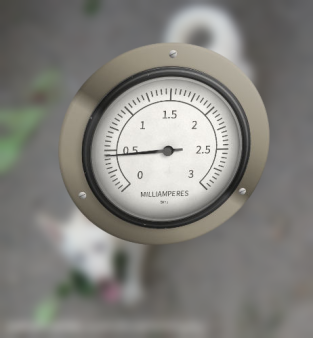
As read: 0.45 mA
